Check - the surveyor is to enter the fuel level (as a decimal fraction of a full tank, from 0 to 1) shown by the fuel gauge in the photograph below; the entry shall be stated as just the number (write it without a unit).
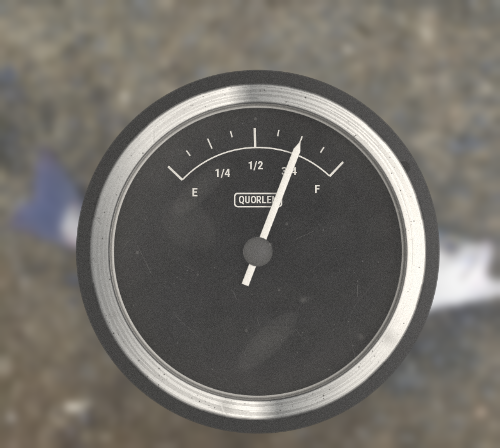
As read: 0.75
